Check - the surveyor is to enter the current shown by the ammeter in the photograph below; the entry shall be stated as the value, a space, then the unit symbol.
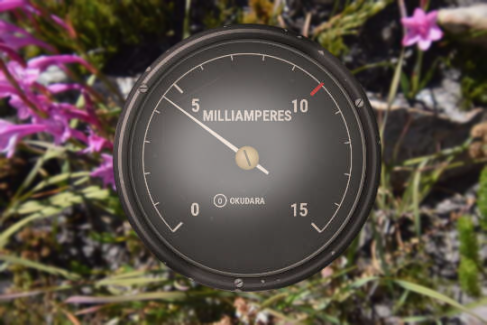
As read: 4.5 mA
